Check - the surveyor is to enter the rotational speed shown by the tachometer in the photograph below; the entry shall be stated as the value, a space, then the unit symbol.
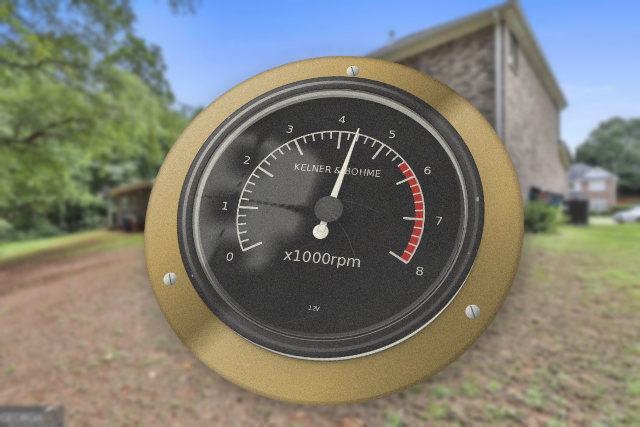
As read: 4400 rpm
